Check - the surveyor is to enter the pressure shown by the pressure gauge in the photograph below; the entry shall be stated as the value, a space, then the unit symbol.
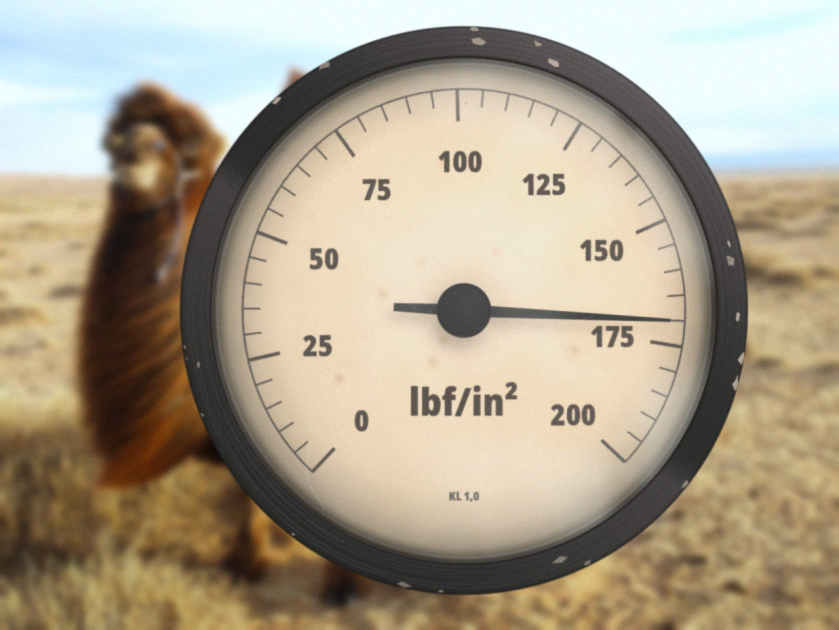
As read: 170 psi
